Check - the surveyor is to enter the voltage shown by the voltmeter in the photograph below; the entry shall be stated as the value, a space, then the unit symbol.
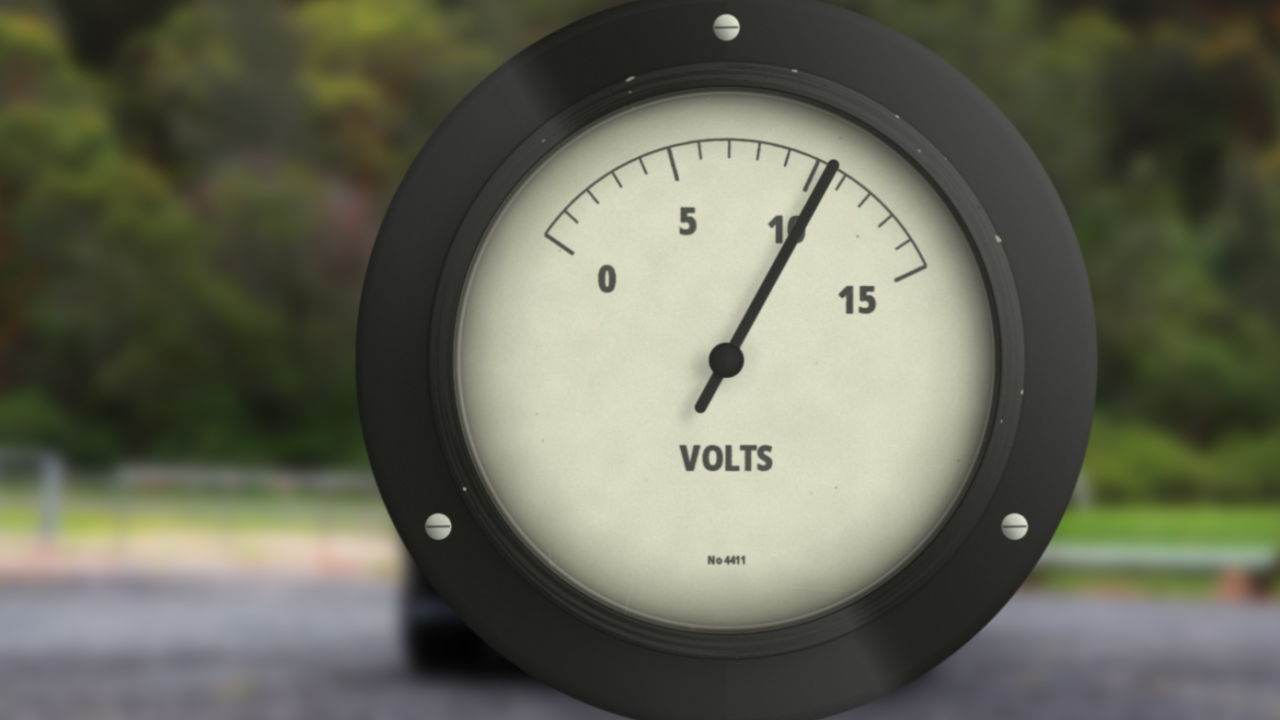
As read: 10.5 V
